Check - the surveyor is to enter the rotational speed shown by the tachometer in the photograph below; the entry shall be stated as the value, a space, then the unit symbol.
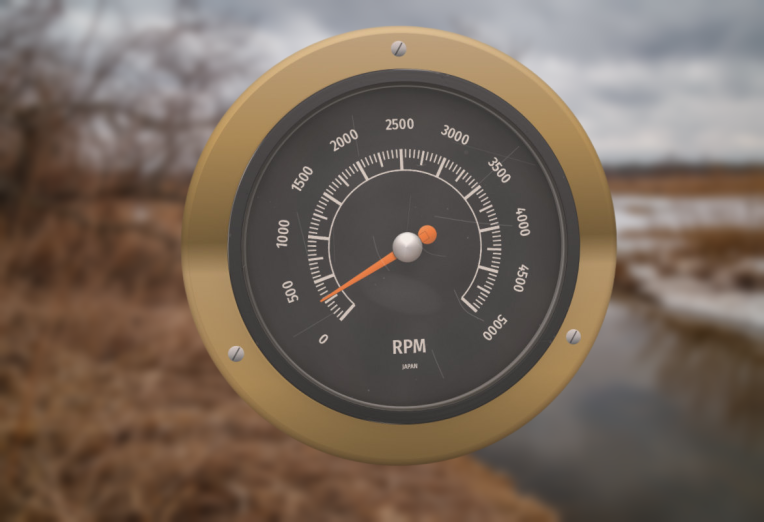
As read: 300 rpm
